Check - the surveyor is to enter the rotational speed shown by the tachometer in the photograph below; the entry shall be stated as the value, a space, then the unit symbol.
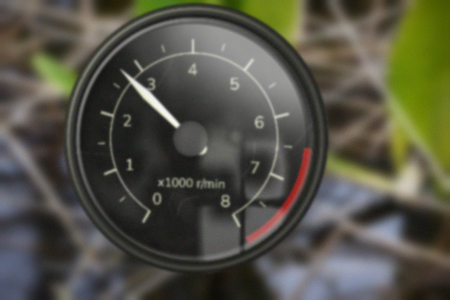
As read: 2750 rpm
